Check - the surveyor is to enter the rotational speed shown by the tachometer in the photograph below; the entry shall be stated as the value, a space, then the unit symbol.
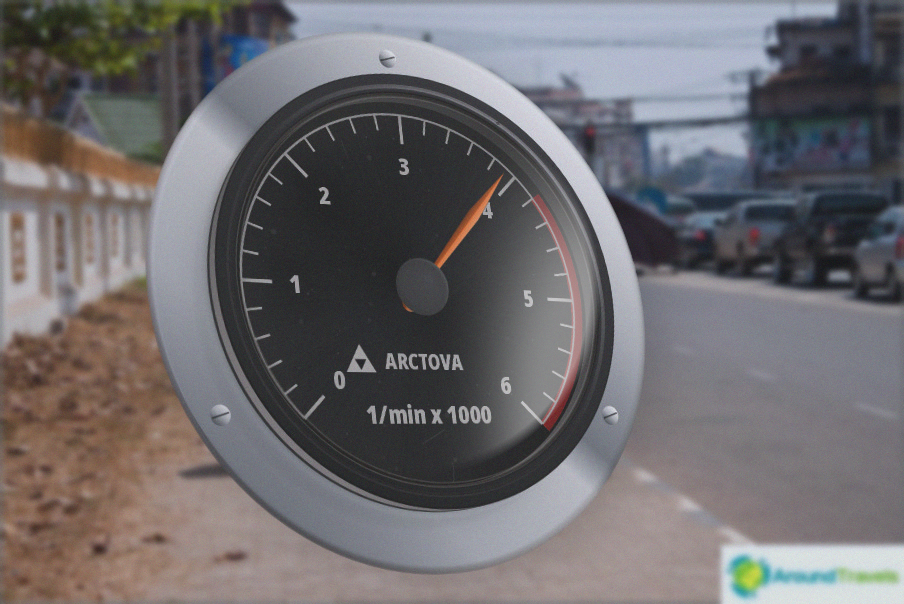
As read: 3900 rpm
